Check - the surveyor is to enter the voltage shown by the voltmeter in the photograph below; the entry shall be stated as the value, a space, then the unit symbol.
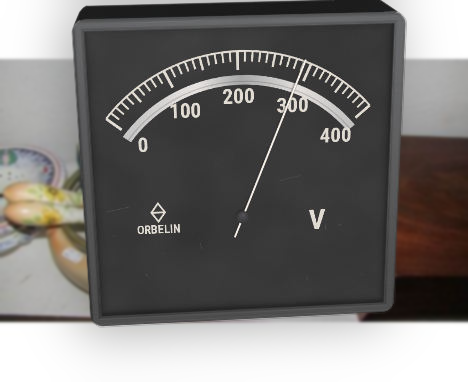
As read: 290 V
